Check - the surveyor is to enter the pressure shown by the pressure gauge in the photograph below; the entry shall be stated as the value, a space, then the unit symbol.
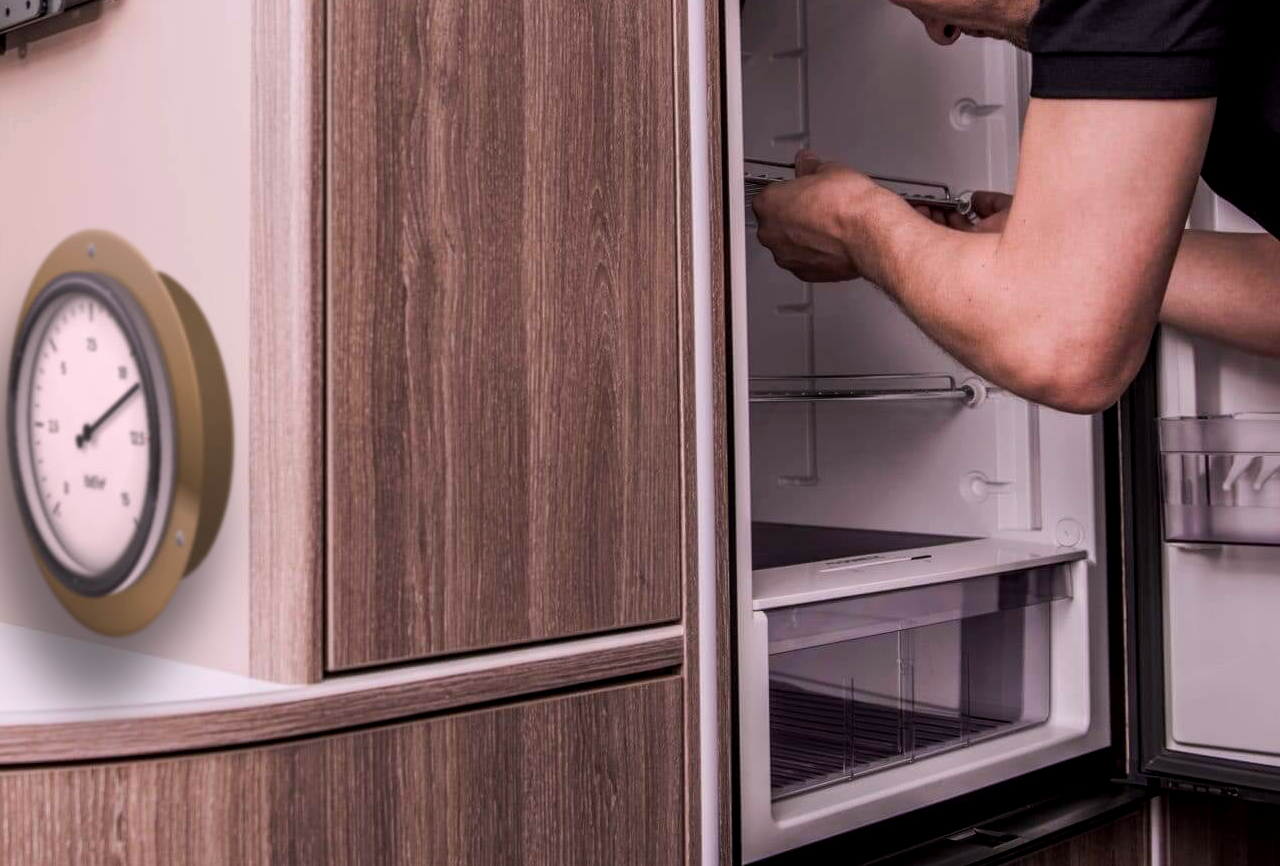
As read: 11 psi
